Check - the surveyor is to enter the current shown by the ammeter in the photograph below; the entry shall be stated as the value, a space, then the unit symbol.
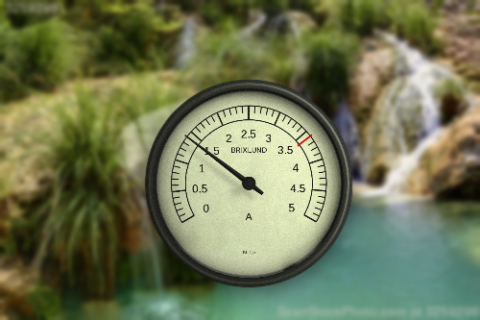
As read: 1.4 A
